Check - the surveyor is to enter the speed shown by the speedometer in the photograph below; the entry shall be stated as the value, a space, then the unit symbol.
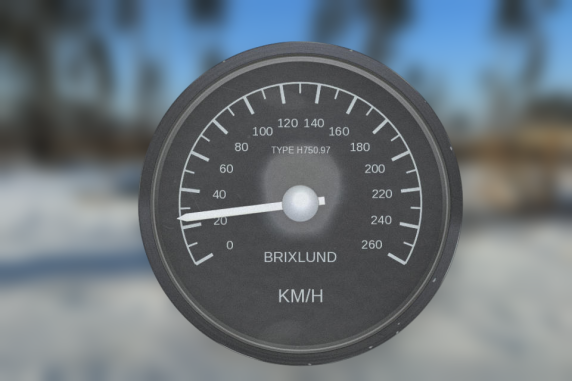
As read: 25 km/h
